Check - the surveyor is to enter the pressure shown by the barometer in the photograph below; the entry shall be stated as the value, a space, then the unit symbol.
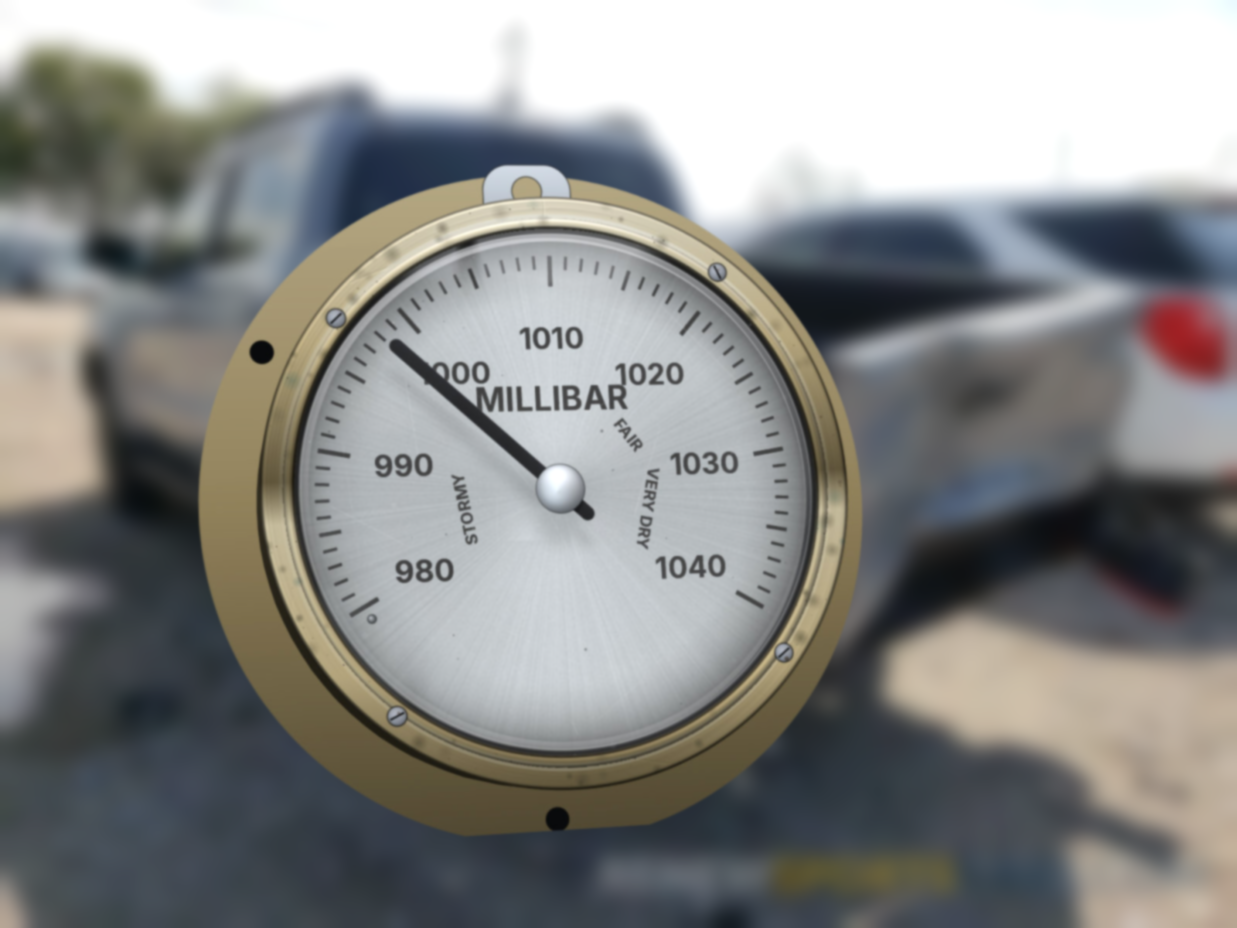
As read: 998 mbar
